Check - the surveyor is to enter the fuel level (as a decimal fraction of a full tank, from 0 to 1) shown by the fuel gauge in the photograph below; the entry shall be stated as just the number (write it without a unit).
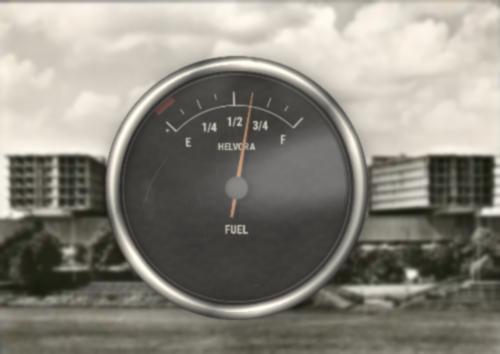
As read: 0.625
